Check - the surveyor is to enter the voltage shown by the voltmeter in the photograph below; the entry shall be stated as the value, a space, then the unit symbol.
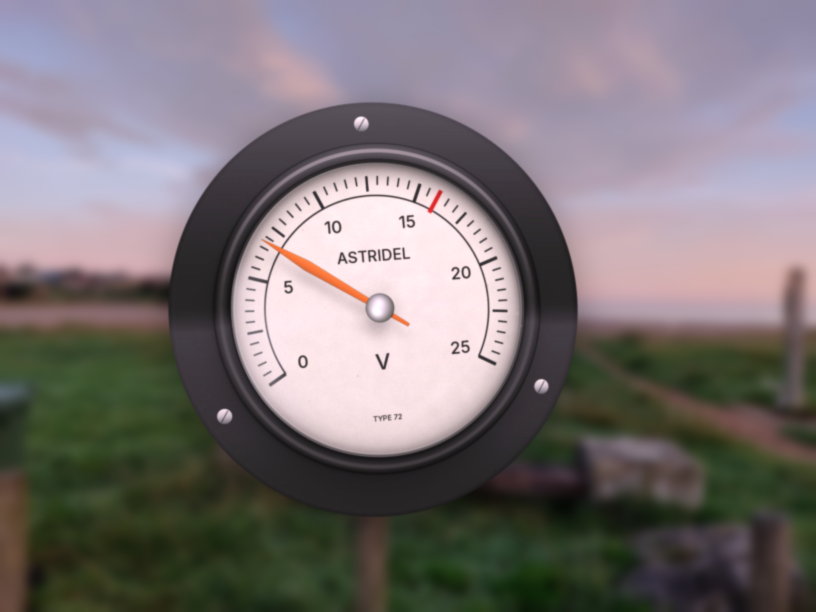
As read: 6.75 V
